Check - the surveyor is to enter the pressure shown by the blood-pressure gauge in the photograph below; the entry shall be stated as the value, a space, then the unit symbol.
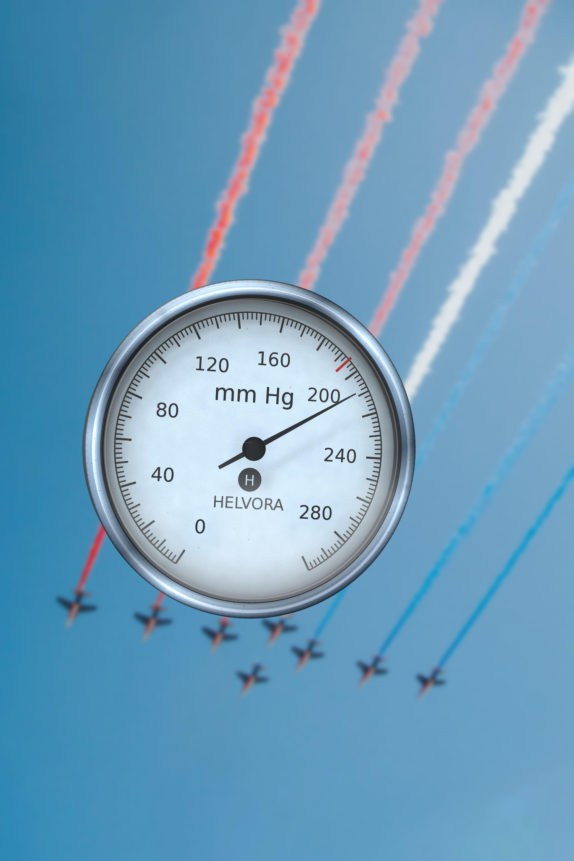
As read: 208 mmHg
